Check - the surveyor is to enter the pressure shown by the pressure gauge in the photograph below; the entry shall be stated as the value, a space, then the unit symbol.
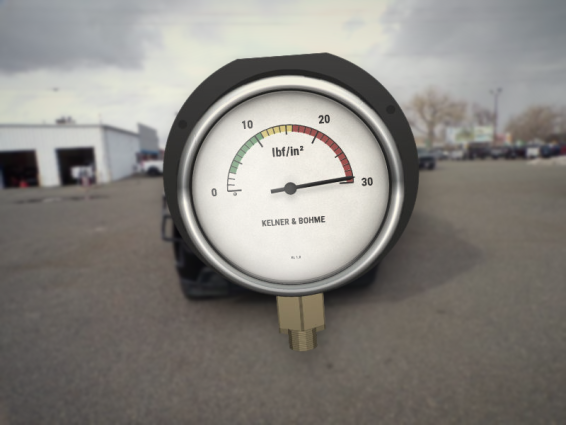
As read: 29 psi
